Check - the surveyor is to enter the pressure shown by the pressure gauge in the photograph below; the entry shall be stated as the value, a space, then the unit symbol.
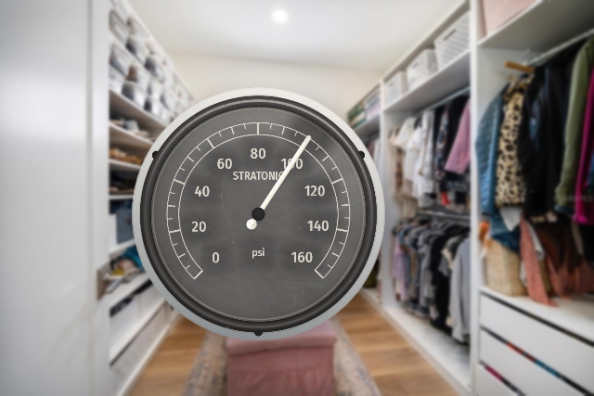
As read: 100 psi
